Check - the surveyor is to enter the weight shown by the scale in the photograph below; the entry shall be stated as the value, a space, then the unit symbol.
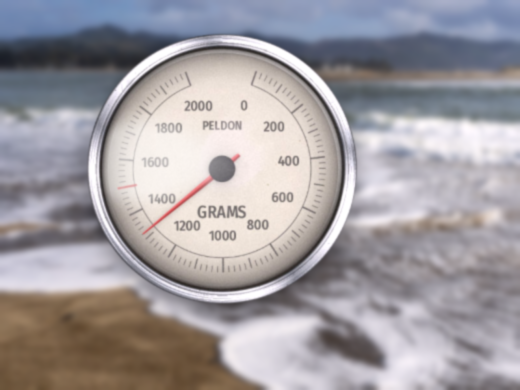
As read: 1320 g
